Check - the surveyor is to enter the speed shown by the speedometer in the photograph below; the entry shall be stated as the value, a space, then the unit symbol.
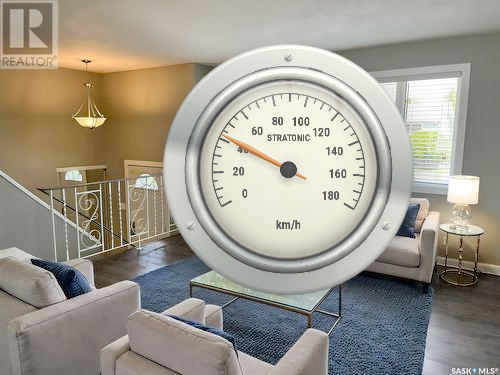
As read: 42.5 km/h
